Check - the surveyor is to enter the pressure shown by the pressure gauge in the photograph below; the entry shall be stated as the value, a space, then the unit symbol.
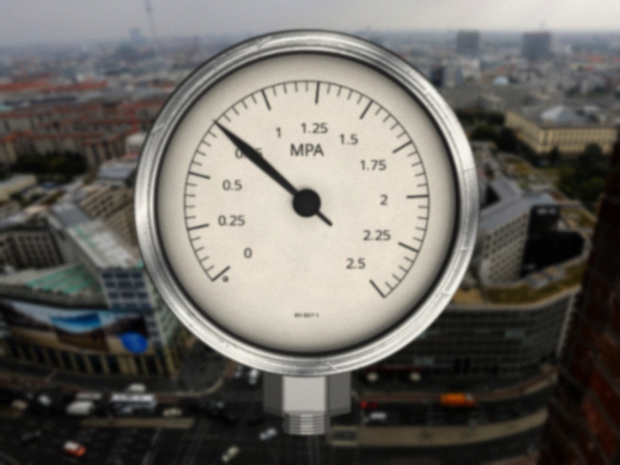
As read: 0.75 MPa
